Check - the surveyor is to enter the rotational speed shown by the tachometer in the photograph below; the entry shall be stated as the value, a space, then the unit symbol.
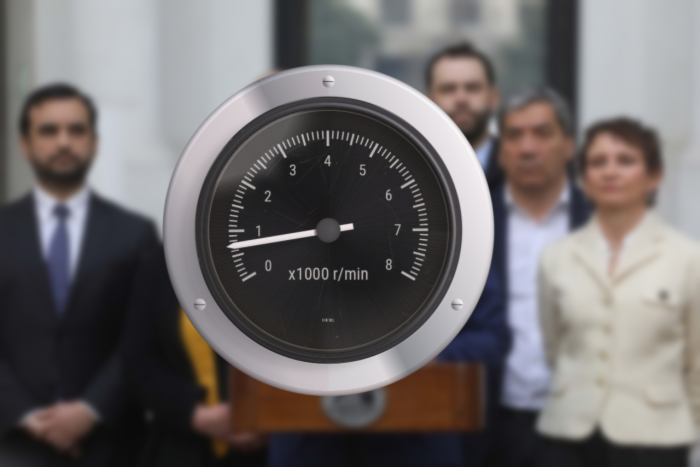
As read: 700 rpm
